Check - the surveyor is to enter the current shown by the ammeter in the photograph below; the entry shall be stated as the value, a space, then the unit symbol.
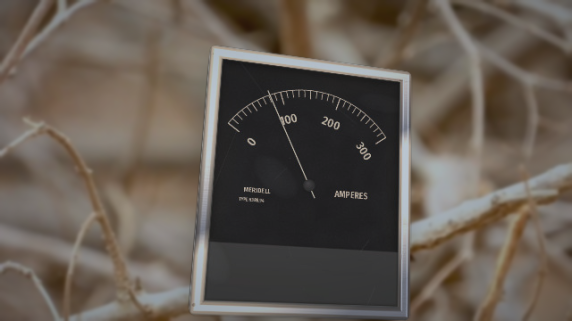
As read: 80 A
